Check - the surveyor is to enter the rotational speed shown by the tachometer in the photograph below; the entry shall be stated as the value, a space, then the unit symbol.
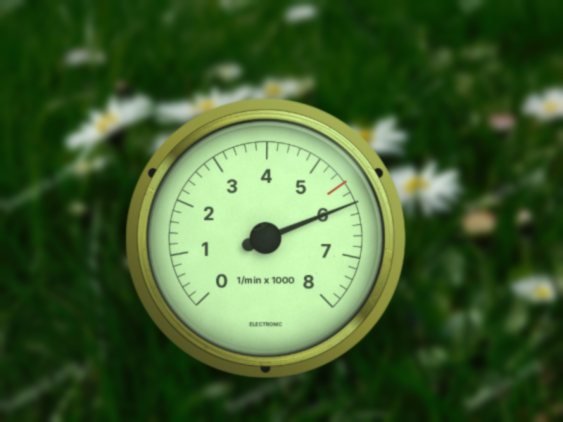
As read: 6000 rpm
